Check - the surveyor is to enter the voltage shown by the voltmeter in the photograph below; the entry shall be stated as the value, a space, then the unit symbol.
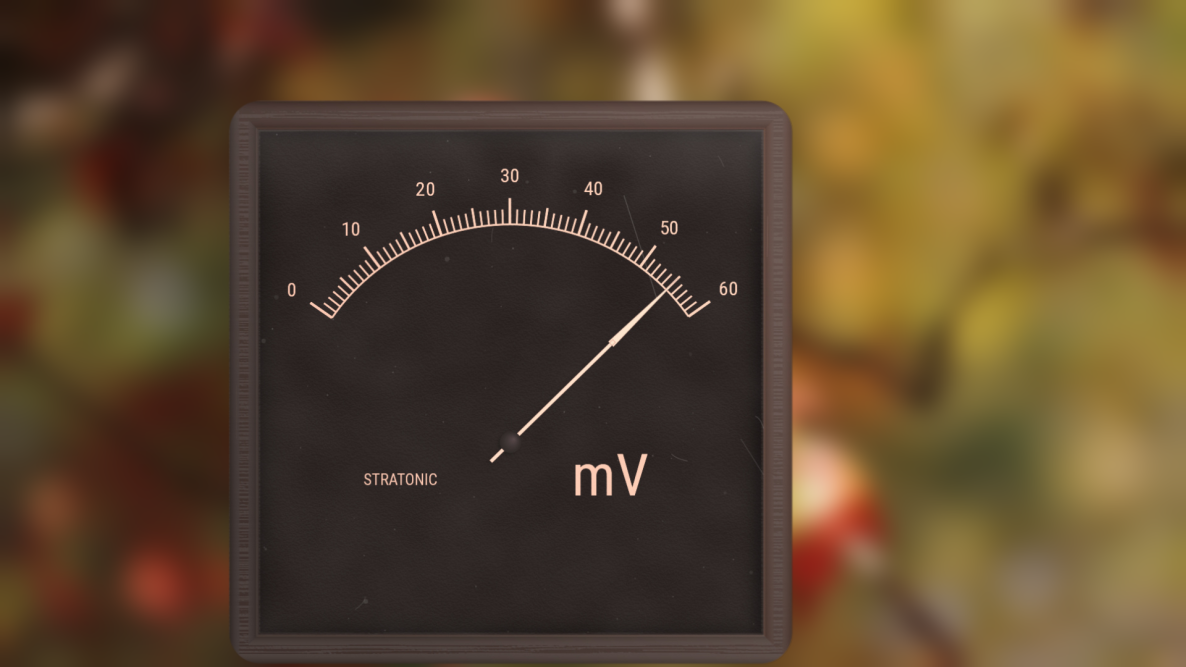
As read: 55 mV
